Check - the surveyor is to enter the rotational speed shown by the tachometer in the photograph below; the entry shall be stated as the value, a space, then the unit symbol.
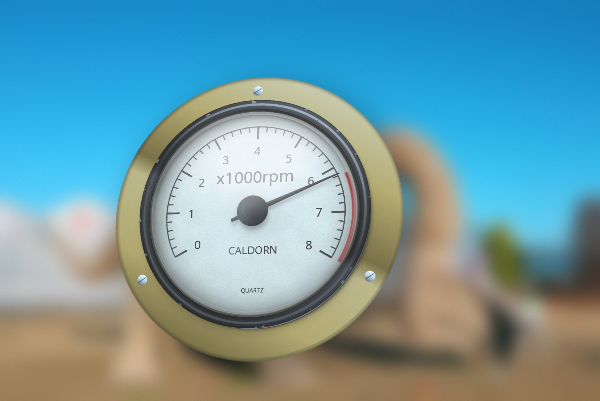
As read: 6200 rpm
